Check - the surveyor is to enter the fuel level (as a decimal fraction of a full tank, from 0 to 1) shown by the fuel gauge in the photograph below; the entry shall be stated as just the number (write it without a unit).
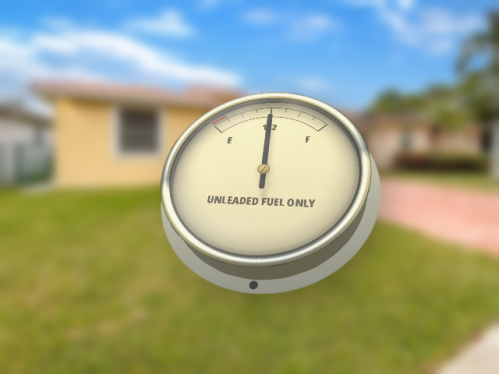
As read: 0.5
